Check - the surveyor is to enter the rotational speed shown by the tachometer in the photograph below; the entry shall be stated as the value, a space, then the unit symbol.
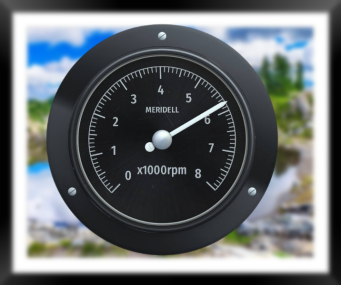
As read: 5800 rpm
